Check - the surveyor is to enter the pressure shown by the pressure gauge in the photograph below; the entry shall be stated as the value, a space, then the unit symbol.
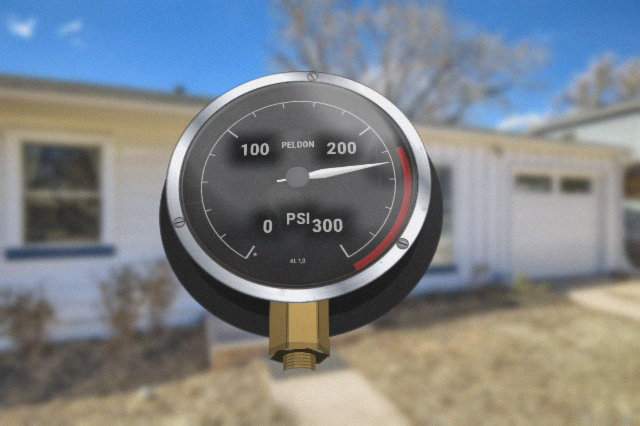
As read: 230 psi
